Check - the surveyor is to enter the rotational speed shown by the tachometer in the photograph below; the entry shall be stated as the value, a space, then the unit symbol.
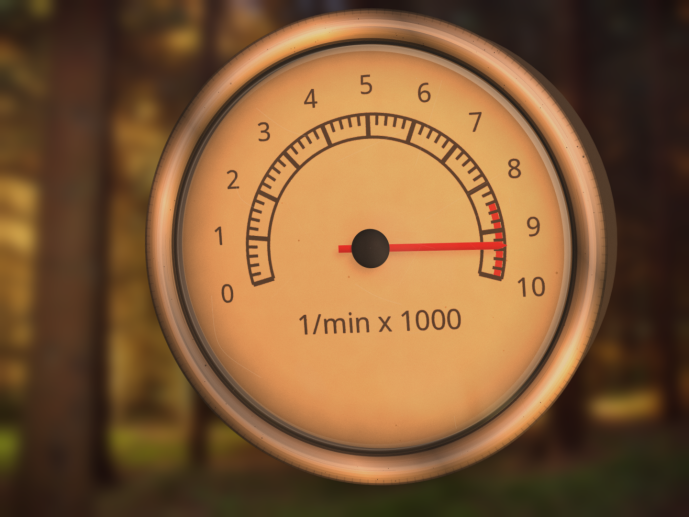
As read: 9300 rpm
